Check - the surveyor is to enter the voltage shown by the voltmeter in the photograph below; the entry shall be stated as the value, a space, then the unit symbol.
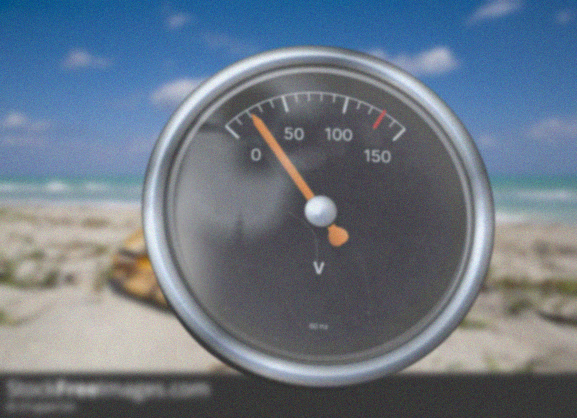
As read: 20 V
